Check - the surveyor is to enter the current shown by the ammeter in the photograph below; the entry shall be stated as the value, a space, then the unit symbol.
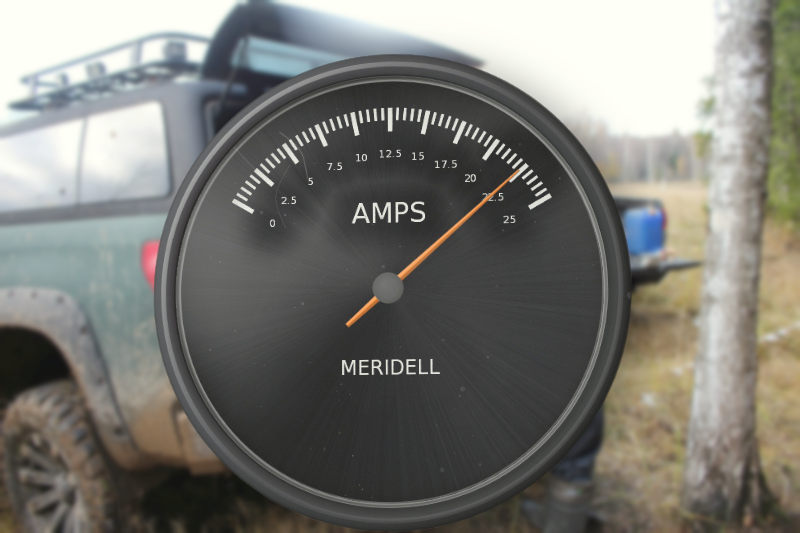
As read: 22.5 A
